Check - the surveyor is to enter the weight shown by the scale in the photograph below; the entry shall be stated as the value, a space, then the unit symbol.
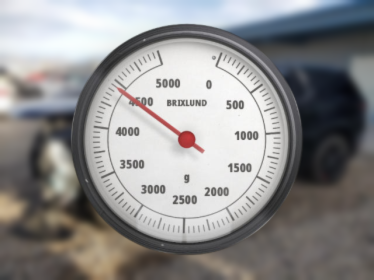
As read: 4450 g
